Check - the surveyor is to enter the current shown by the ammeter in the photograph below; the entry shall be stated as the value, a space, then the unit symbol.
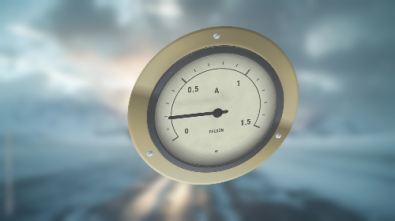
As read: 0.2 A
